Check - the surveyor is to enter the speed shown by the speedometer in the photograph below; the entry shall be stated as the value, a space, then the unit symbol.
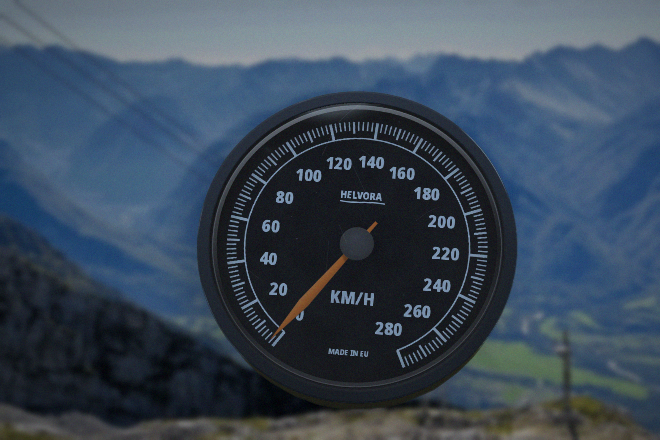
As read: 2 km/h
